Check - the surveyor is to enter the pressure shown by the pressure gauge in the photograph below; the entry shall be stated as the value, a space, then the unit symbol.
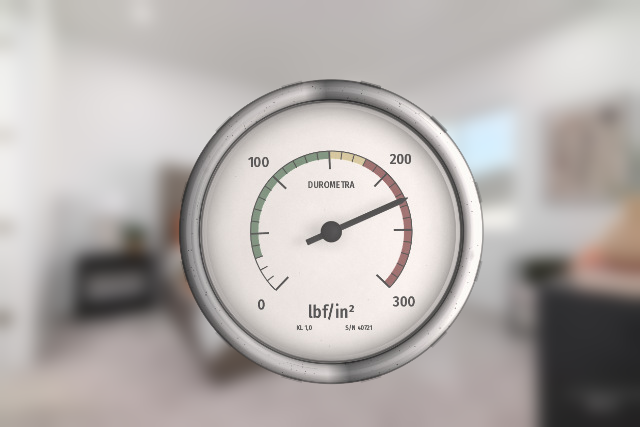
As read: 225 psi
